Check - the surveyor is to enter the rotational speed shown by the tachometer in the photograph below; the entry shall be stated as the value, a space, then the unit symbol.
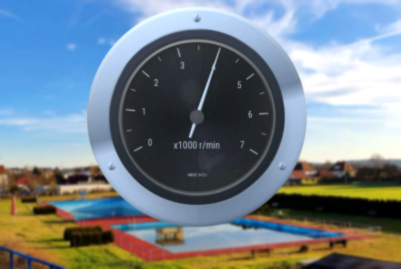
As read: 4000 rpm
